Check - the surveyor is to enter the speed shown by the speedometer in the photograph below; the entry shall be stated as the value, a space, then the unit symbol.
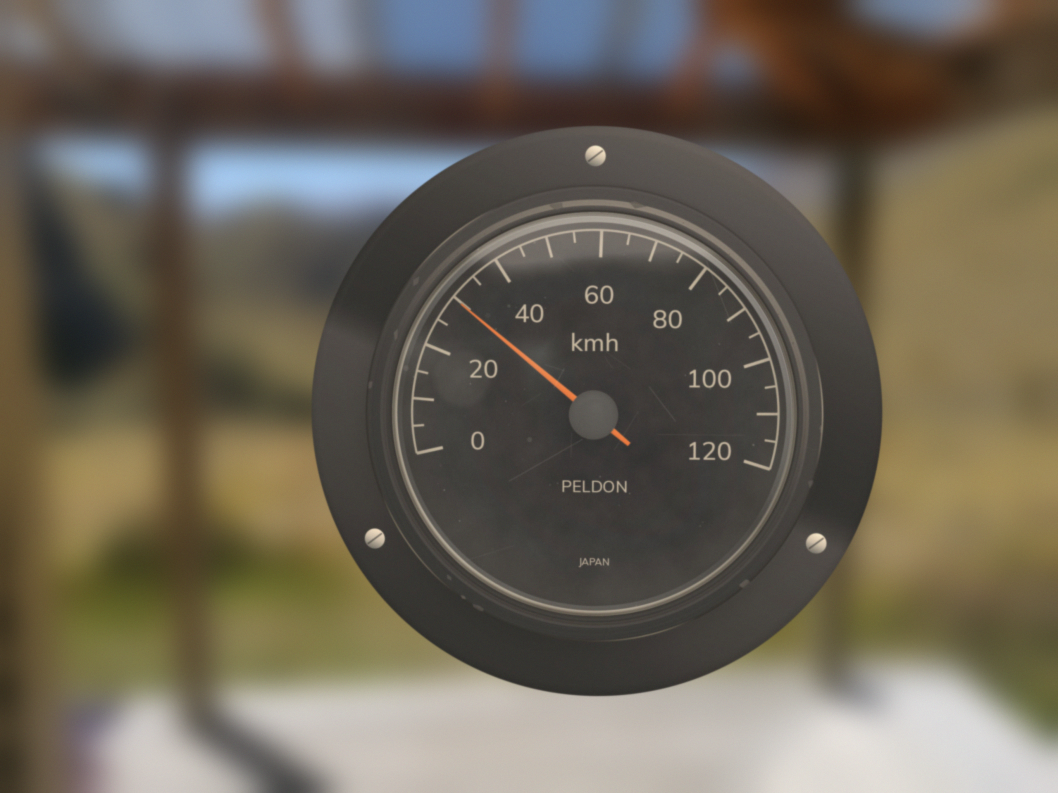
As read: 30 km/h
